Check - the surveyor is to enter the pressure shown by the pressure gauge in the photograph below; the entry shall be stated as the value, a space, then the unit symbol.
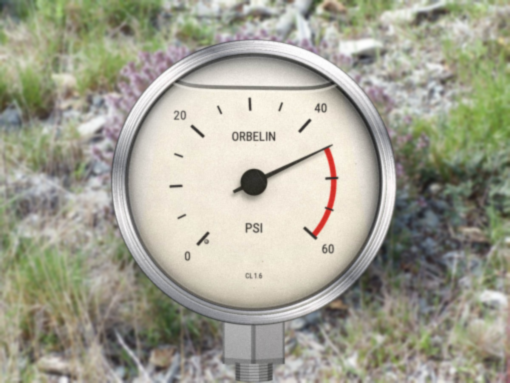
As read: 45 psi
